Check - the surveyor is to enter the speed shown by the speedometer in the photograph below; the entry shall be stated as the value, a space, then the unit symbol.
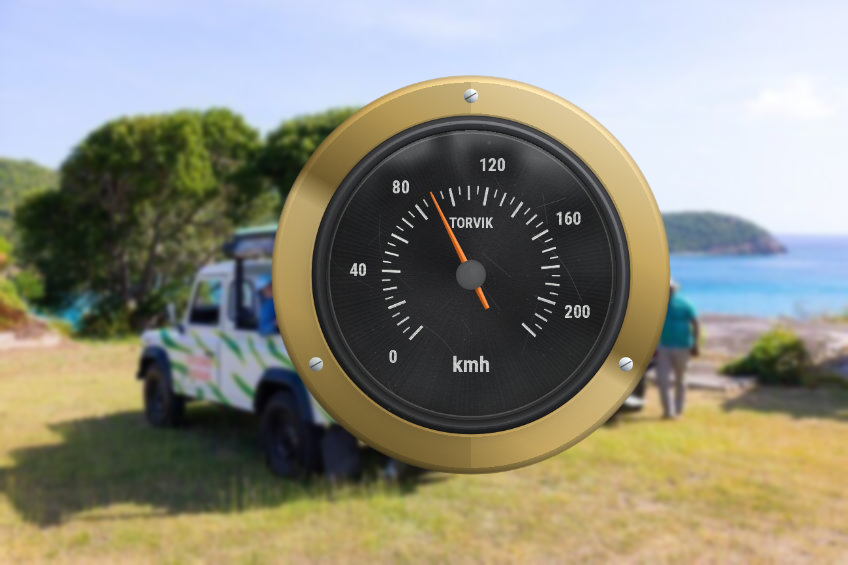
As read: 90 km/h
